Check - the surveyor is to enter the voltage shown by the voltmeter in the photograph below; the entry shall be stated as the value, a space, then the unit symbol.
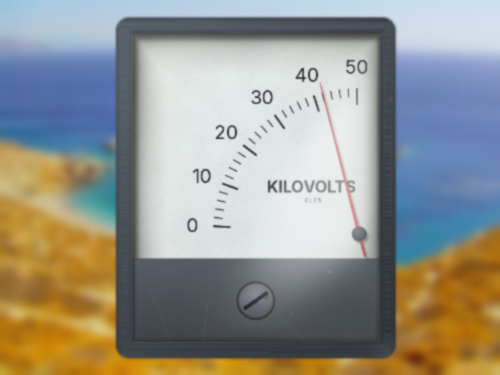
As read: 42 kV
